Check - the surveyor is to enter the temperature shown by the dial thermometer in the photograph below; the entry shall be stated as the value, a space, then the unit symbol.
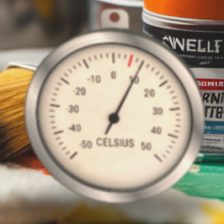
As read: 10 °C
